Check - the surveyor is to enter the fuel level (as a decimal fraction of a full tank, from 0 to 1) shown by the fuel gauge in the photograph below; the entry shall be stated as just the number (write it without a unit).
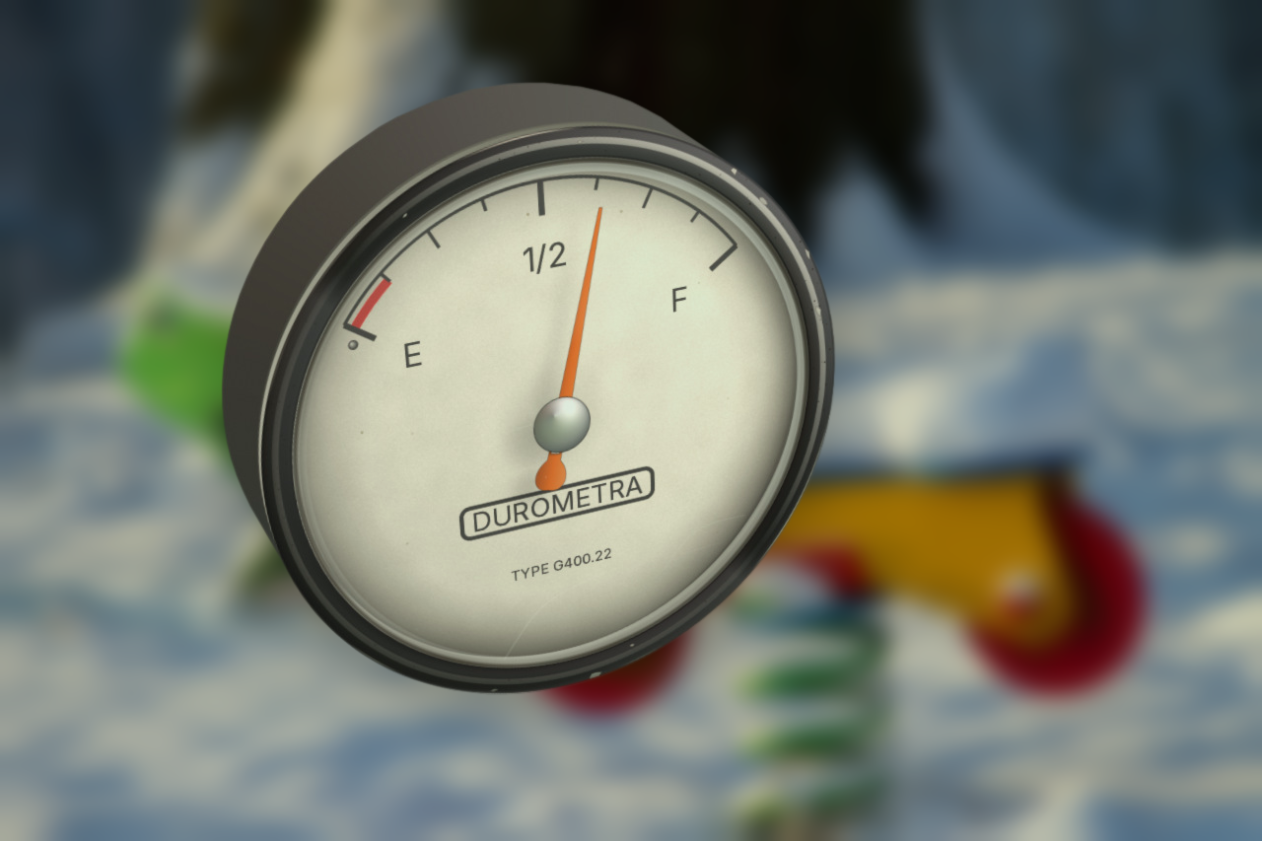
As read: 0.625
